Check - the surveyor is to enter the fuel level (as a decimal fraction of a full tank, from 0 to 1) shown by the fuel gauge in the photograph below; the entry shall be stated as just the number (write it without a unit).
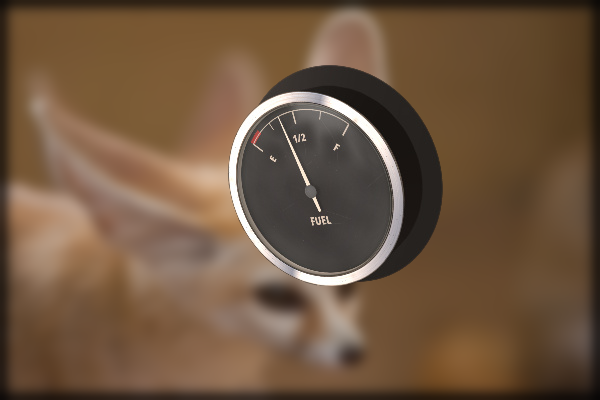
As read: 0.375
